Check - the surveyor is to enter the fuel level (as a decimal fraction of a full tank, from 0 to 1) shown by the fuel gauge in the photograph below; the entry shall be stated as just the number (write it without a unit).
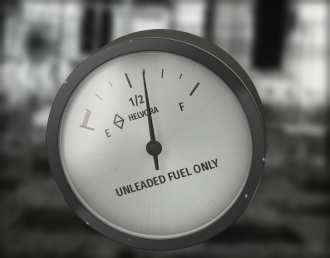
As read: 0.625
